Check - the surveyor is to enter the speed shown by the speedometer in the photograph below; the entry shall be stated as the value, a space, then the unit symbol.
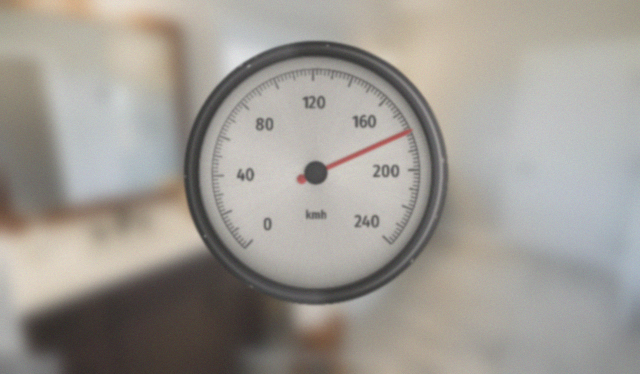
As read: 180 km/h
